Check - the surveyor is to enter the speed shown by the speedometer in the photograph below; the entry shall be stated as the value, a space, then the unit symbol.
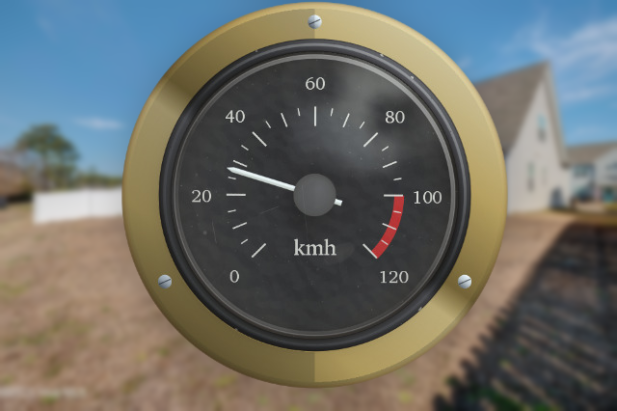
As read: 27.5 km/h
